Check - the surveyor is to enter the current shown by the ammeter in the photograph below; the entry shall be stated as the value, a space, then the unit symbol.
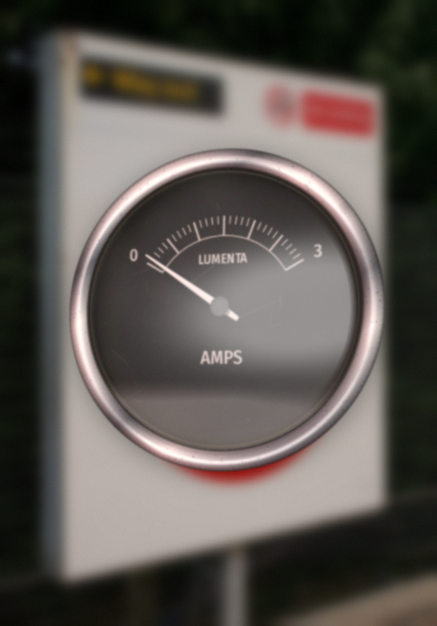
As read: 0.1 A
